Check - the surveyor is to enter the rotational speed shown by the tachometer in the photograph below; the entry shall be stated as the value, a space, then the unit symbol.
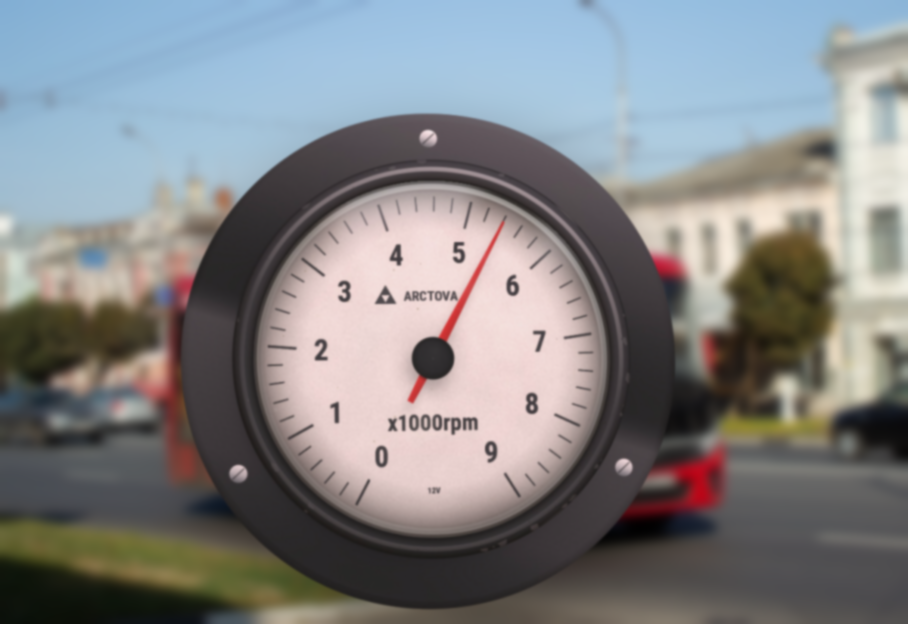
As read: 5400 rpm
